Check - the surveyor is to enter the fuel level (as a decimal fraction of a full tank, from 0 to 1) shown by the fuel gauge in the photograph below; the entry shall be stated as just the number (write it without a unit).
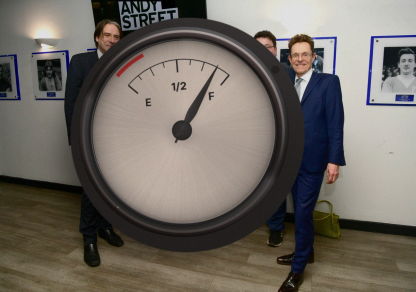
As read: 0.875
